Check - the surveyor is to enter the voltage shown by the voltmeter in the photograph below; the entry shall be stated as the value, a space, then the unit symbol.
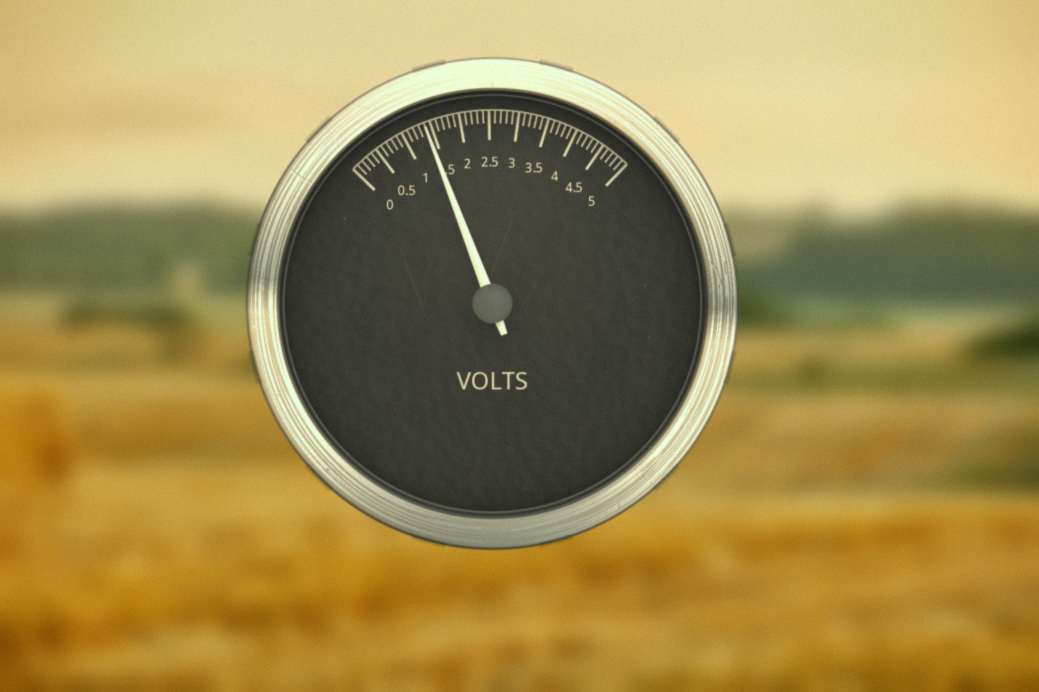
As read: 1.4 V
